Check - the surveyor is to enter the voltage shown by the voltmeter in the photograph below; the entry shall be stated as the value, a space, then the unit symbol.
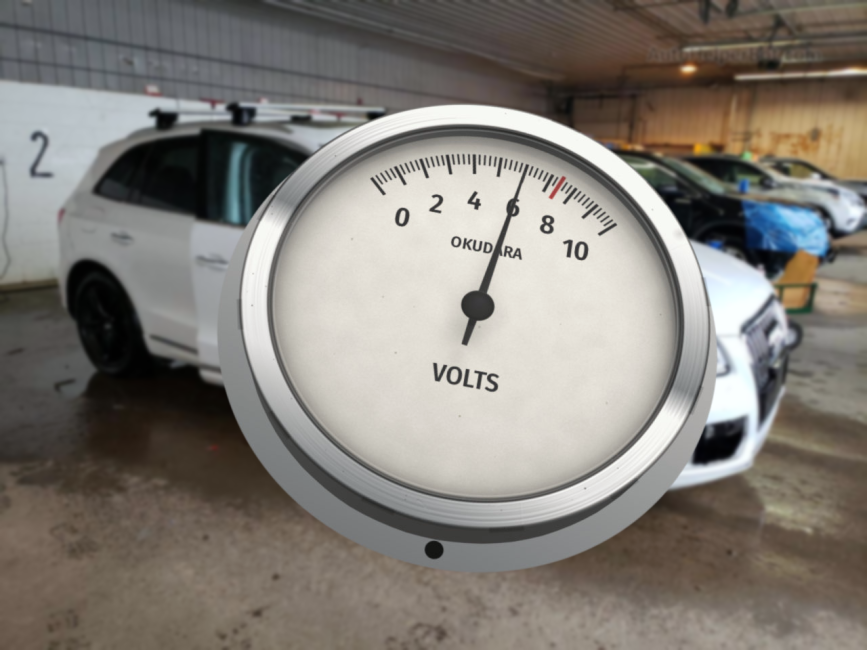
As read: 6 V
